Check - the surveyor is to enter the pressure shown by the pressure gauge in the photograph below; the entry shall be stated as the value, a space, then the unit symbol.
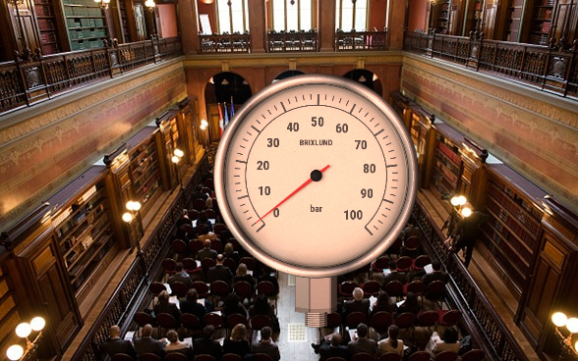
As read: 2 bar
